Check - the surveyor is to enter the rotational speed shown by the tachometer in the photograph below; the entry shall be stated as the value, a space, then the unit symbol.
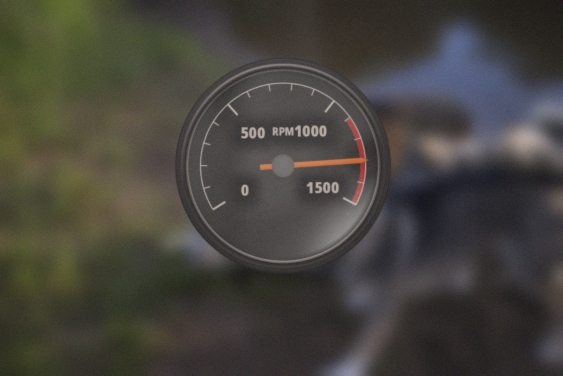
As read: 1300 rpm
